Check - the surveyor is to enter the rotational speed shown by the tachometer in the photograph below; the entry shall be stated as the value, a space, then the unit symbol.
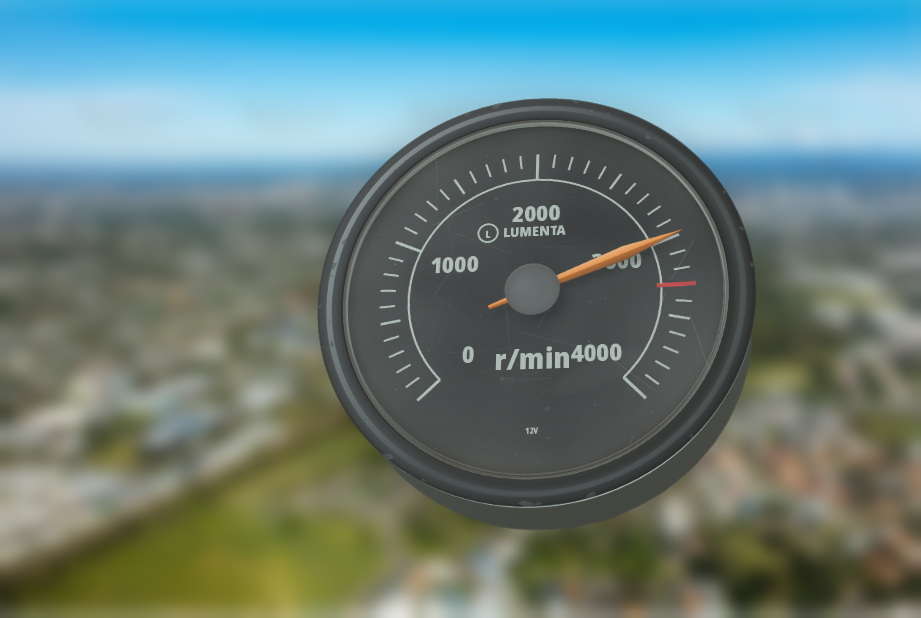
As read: 3000 rpm
